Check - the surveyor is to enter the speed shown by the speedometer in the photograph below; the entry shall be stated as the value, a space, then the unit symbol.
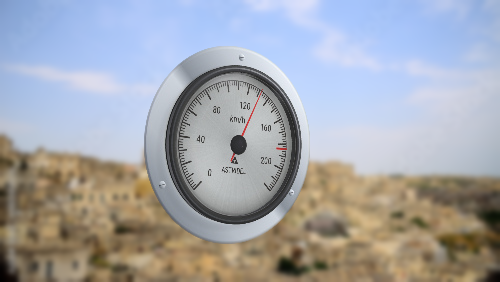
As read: 130 km/h
